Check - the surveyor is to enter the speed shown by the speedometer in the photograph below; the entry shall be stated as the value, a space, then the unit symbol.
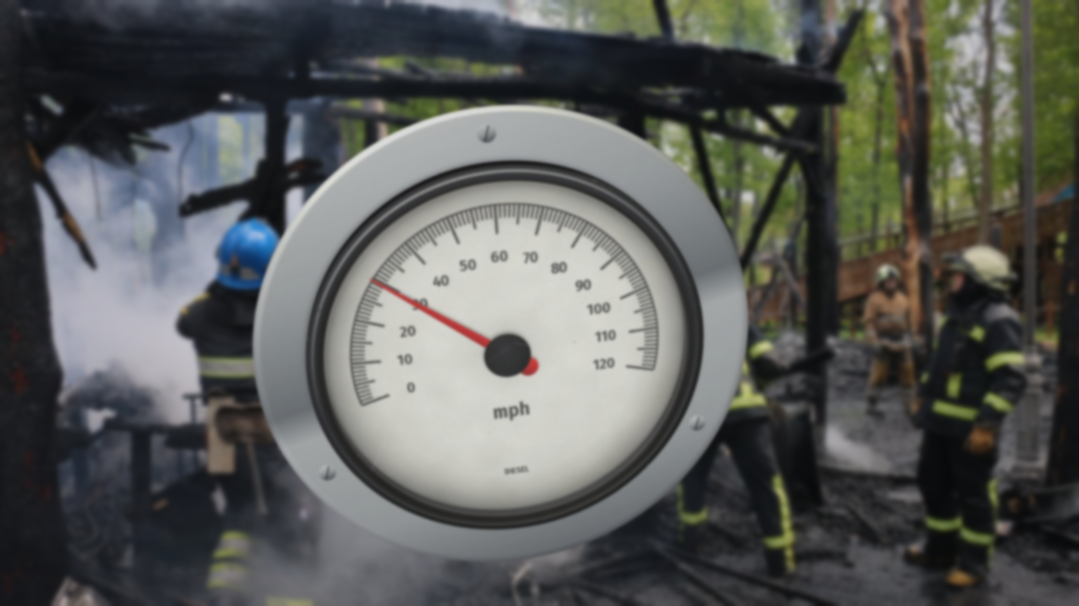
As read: 30 mph
